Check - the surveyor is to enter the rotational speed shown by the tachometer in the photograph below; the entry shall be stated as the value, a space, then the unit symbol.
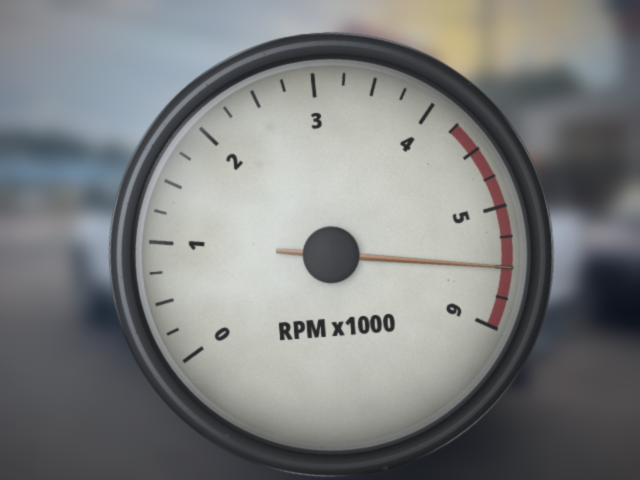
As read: 5500 rpm
